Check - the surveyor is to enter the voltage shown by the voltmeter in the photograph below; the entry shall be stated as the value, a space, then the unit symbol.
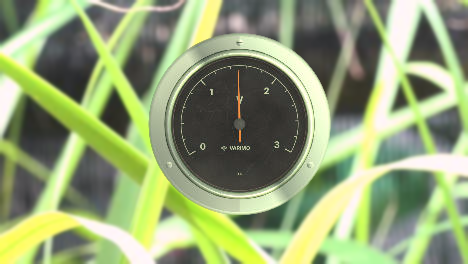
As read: 1.5 V
